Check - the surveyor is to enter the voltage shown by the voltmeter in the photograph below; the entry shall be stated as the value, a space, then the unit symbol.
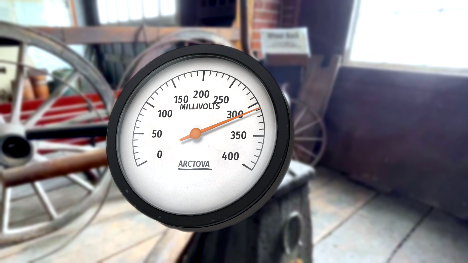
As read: 310 mV
